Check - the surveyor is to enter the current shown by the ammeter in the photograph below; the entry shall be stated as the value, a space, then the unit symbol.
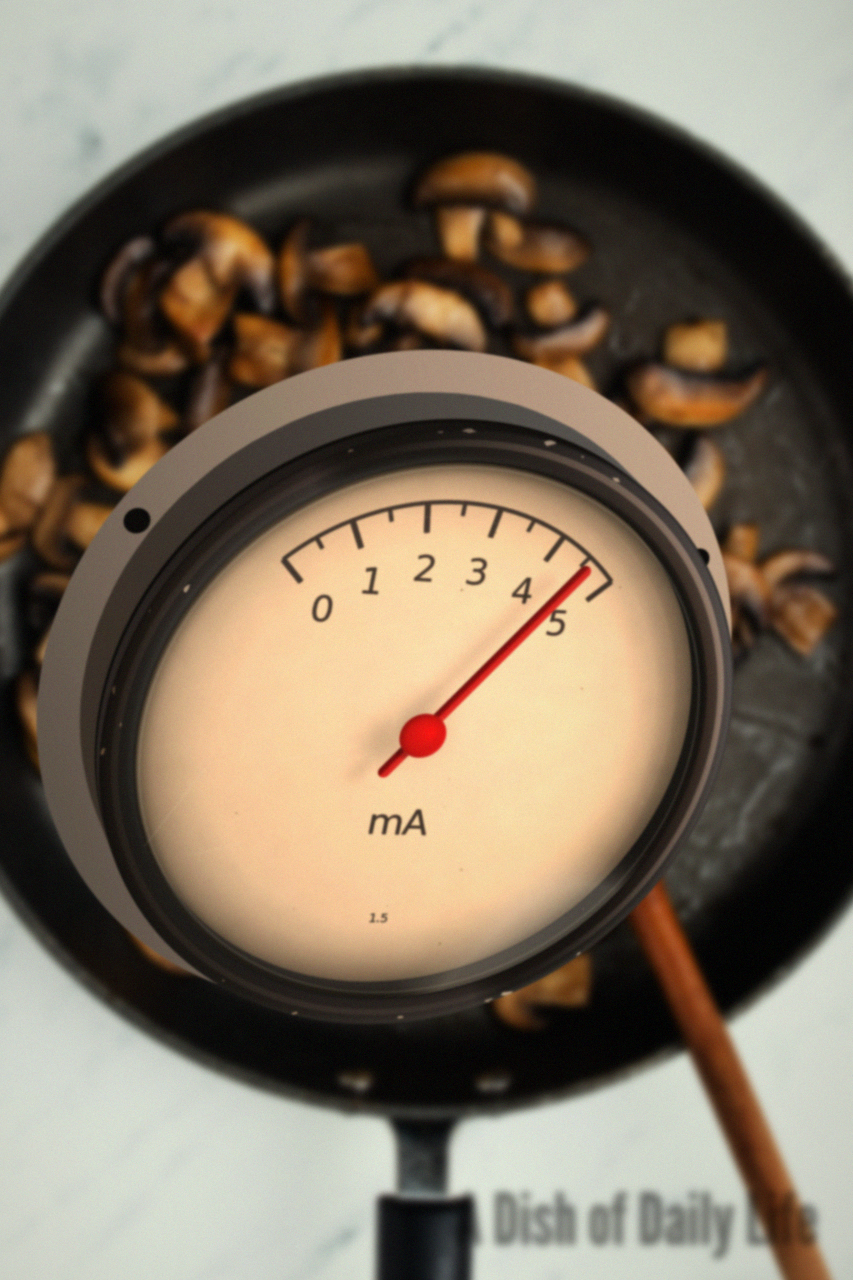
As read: 4.5 mA
